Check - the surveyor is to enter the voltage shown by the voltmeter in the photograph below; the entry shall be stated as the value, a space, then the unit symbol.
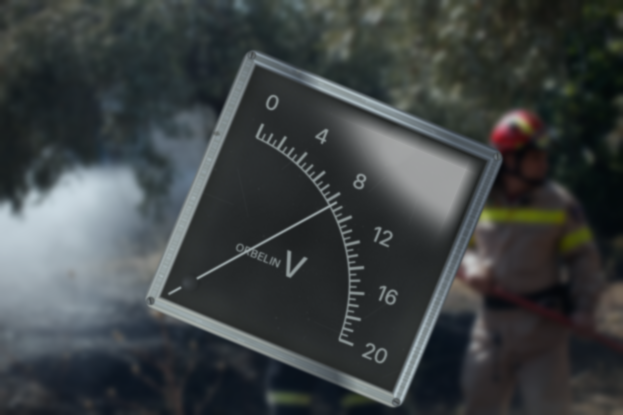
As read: 8.5 V
